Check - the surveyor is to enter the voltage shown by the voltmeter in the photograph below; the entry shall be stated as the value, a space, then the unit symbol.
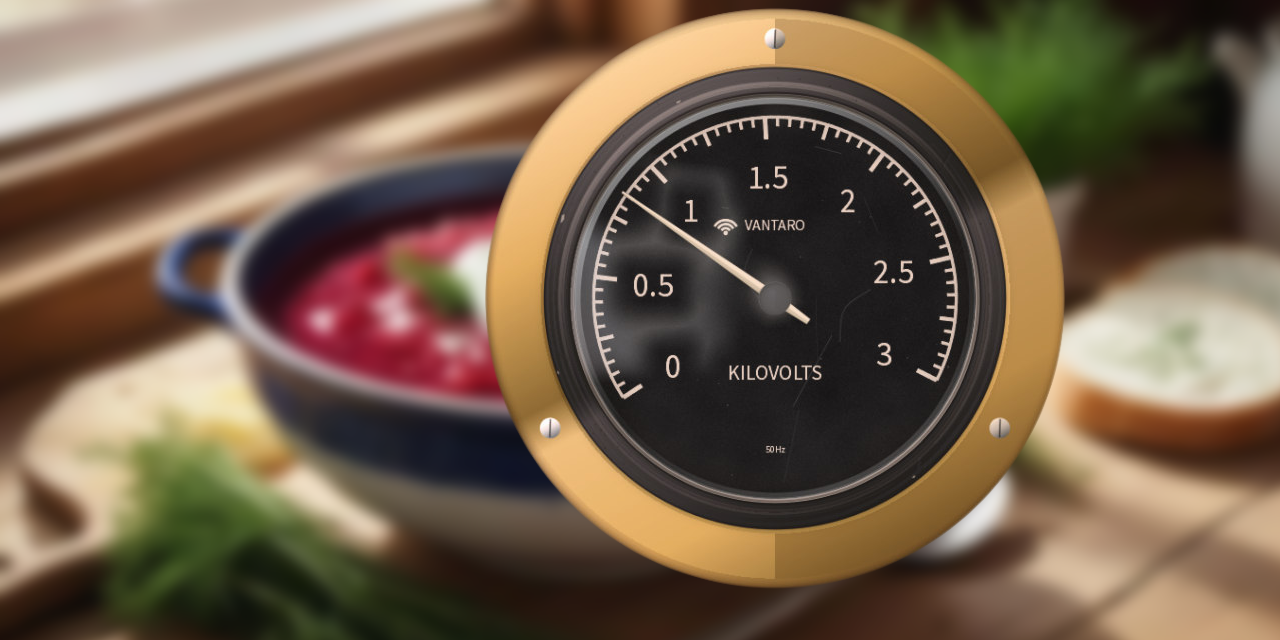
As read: 0.85 kV
